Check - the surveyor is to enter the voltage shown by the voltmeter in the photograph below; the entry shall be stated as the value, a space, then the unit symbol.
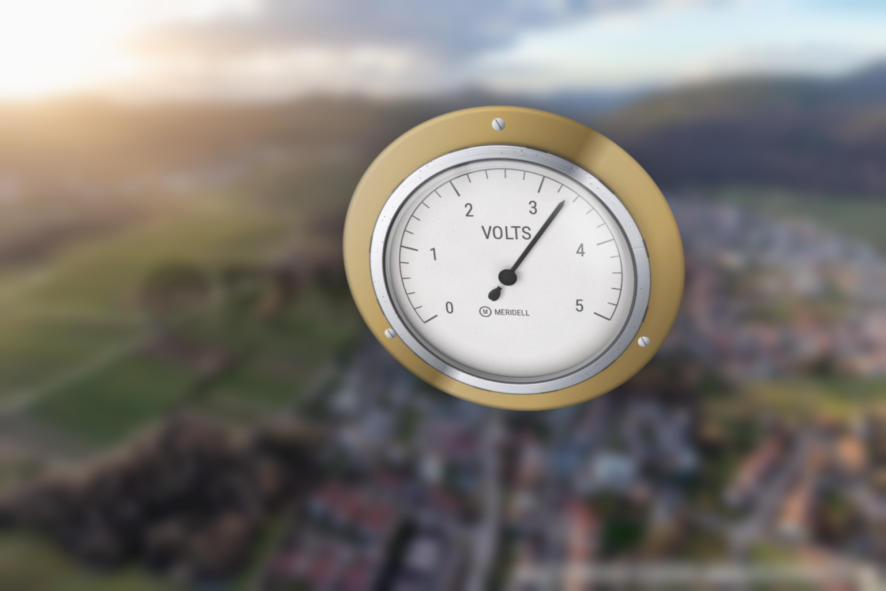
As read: 3.3 V
